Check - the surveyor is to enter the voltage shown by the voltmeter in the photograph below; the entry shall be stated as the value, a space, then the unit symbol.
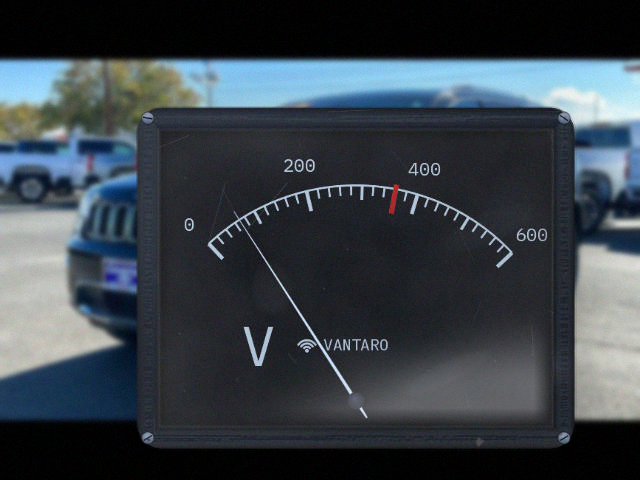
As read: 70 V
